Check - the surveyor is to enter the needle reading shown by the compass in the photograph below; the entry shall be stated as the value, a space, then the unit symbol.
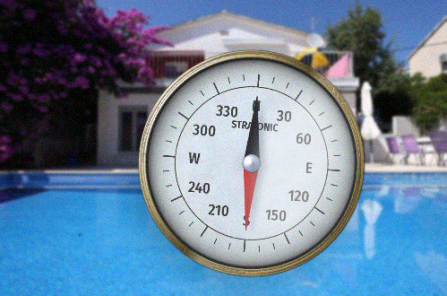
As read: 180 °
